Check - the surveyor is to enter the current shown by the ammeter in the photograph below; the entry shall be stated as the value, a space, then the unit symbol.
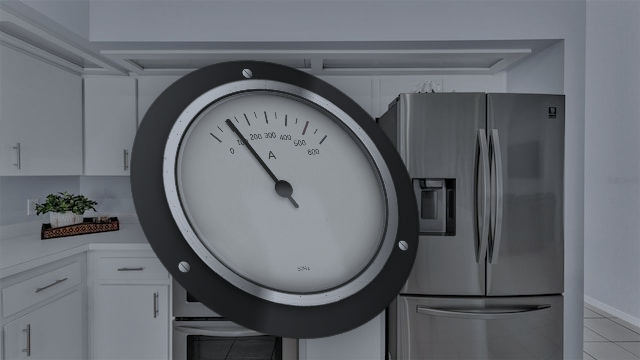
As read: 100 A
